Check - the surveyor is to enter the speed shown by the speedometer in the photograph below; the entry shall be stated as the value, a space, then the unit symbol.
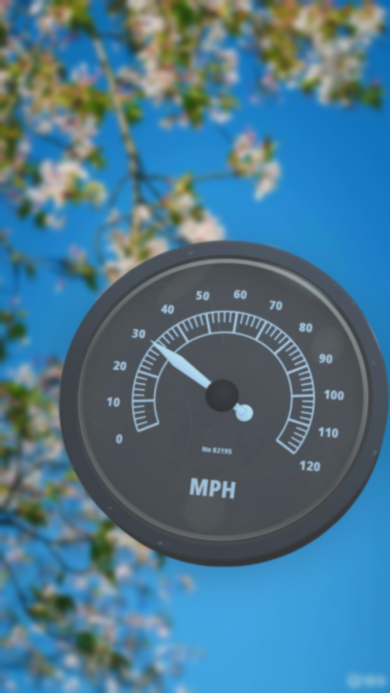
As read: 30 mph
